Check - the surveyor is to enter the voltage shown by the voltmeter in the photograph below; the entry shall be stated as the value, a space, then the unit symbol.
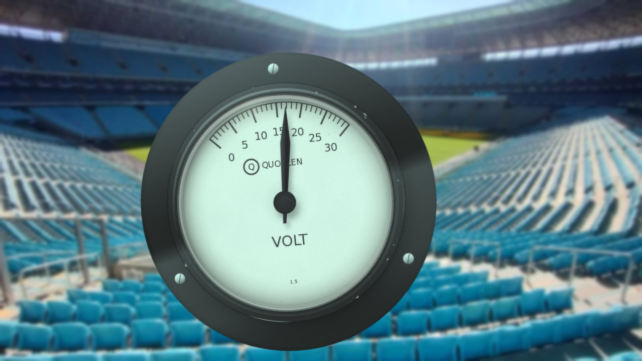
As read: 17 V
